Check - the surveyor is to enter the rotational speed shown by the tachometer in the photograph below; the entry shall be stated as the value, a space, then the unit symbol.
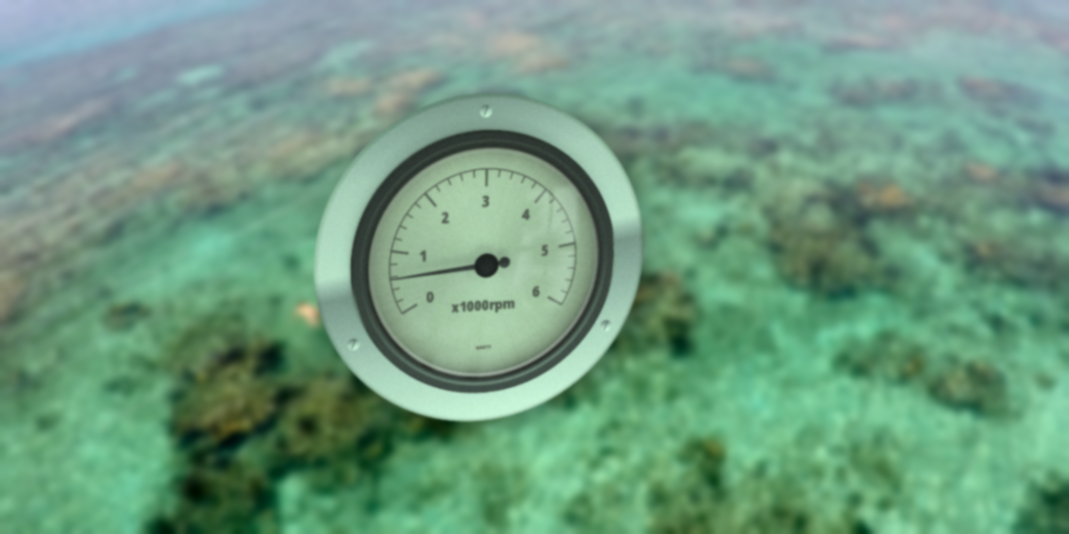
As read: 600 rpm
